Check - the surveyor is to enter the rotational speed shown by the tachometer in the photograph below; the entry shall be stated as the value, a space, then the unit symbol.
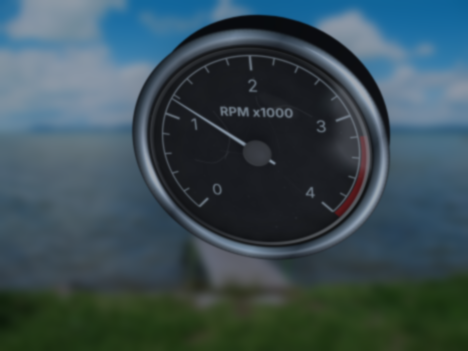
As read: 1200 rpm
